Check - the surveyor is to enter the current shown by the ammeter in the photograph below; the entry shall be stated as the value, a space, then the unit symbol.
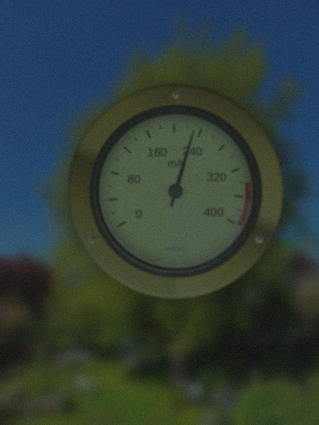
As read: 230 mA
